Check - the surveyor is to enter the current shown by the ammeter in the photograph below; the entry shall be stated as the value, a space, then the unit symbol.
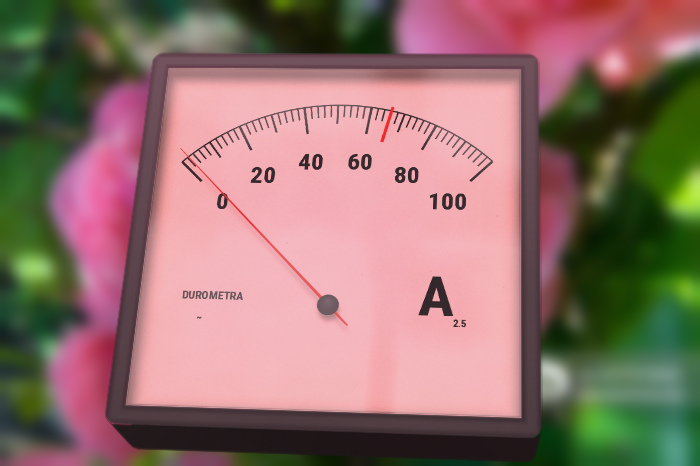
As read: 2 A
